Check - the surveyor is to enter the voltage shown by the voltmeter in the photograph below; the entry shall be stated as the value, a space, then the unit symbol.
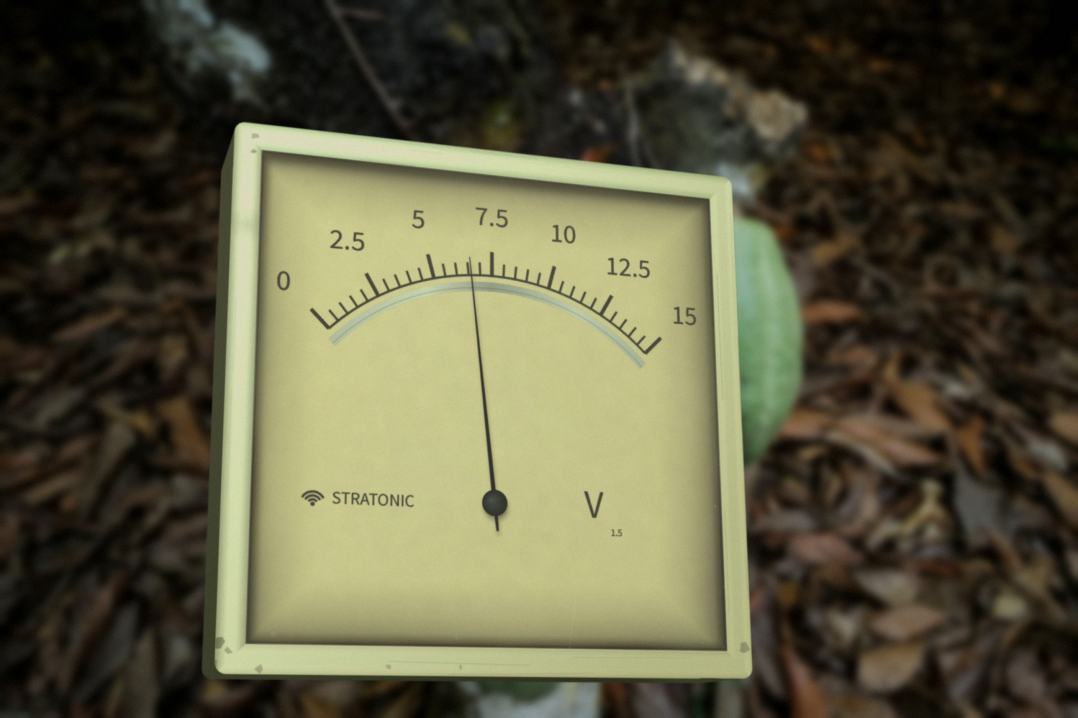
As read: 6.5 V
